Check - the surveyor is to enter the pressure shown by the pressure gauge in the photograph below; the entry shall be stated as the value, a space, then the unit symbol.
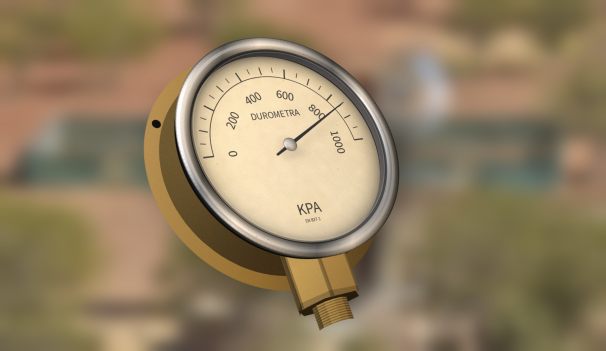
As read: 850 kPa
